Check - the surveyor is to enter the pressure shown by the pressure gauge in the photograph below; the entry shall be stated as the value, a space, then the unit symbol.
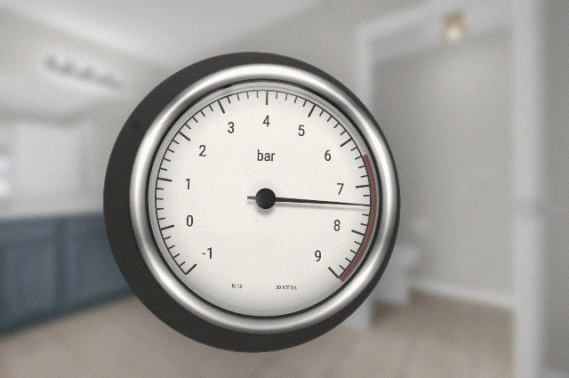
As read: 7.4 bar
